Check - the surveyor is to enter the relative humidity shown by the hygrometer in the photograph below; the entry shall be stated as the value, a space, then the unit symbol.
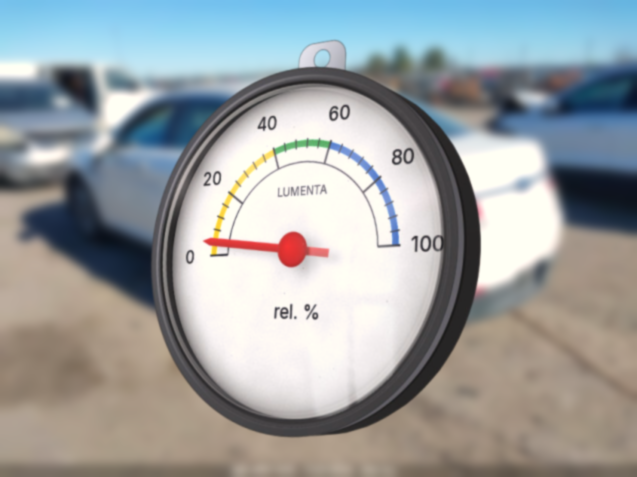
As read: 4 %
